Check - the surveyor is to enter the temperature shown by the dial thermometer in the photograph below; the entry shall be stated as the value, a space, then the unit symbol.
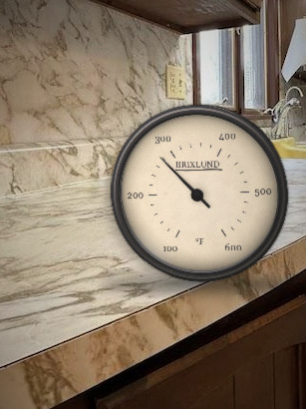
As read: 280 °F
